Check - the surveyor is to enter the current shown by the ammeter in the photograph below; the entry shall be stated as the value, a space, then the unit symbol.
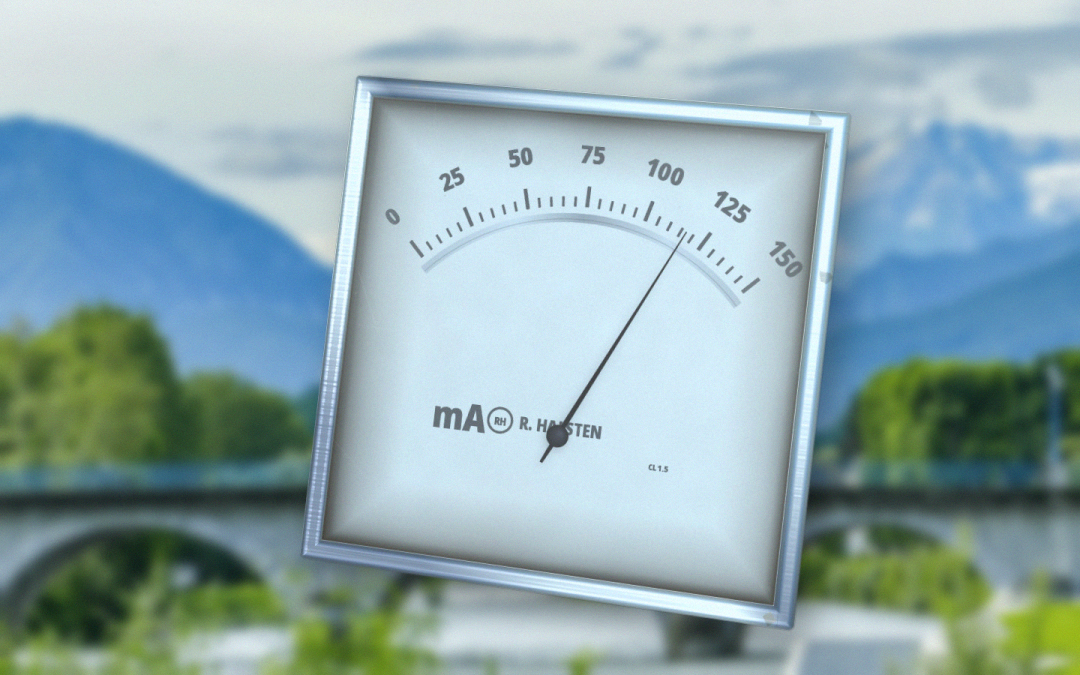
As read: 117.5 mA
